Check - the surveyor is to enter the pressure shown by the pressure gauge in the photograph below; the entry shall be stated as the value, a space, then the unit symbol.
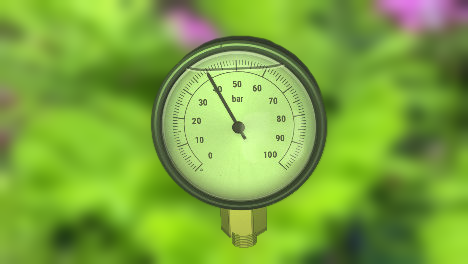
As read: 40 bar
